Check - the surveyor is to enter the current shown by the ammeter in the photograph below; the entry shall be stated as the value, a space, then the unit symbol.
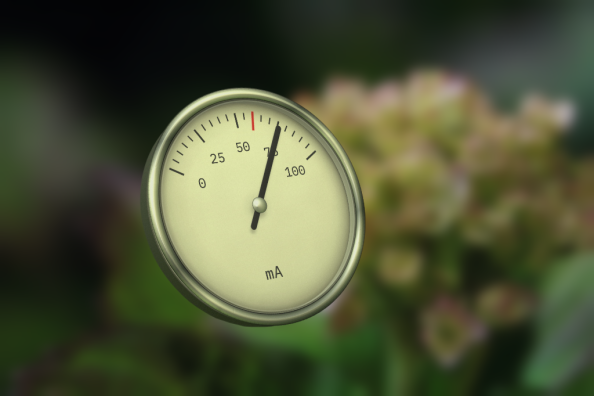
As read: 75 mA
